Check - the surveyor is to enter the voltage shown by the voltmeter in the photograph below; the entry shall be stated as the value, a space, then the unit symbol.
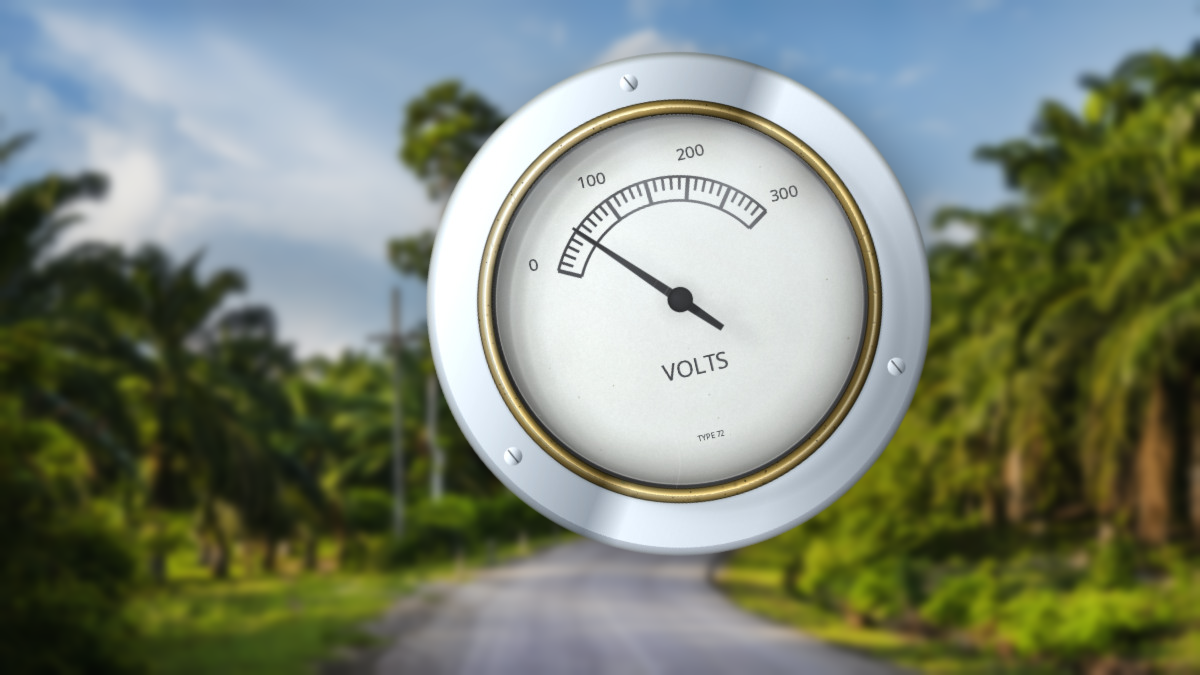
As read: 50 V
